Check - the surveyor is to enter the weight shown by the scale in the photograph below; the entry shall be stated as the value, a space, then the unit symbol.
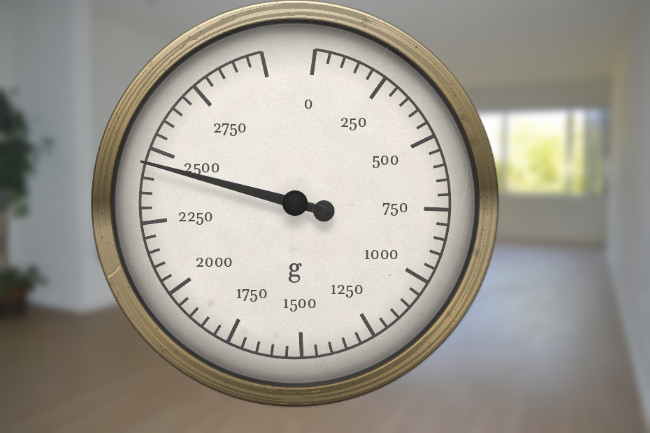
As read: 2450 g
